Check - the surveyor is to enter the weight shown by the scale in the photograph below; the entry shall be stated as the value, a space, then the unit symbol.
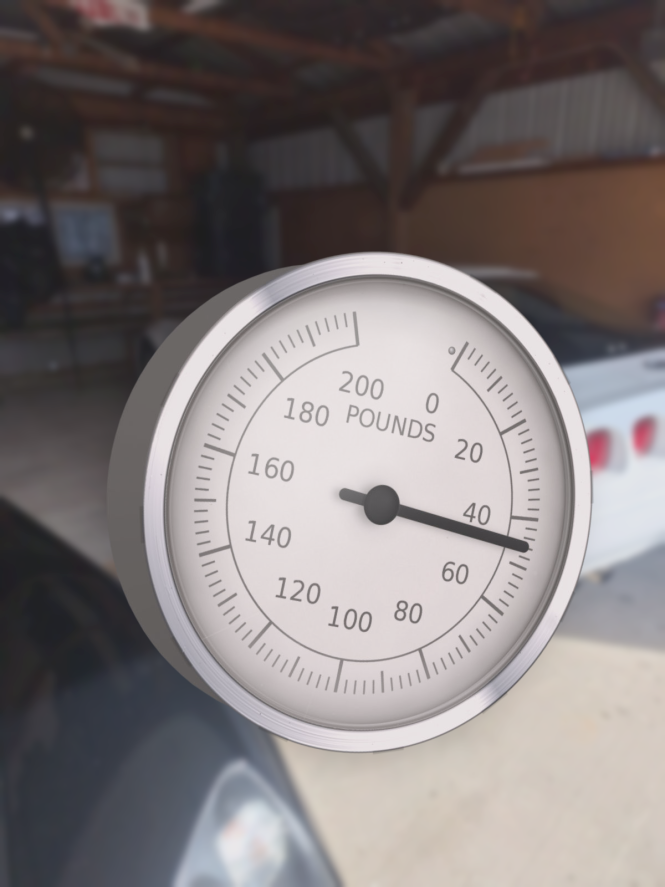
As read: 46 lb
